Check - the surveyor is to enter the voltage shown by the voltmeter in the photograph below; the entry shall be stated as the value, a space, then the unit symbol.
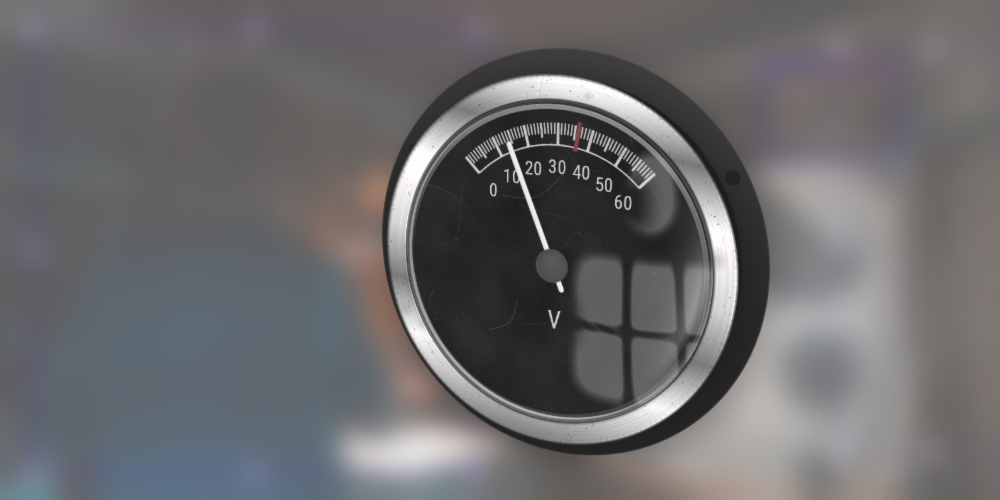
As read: 15 V
